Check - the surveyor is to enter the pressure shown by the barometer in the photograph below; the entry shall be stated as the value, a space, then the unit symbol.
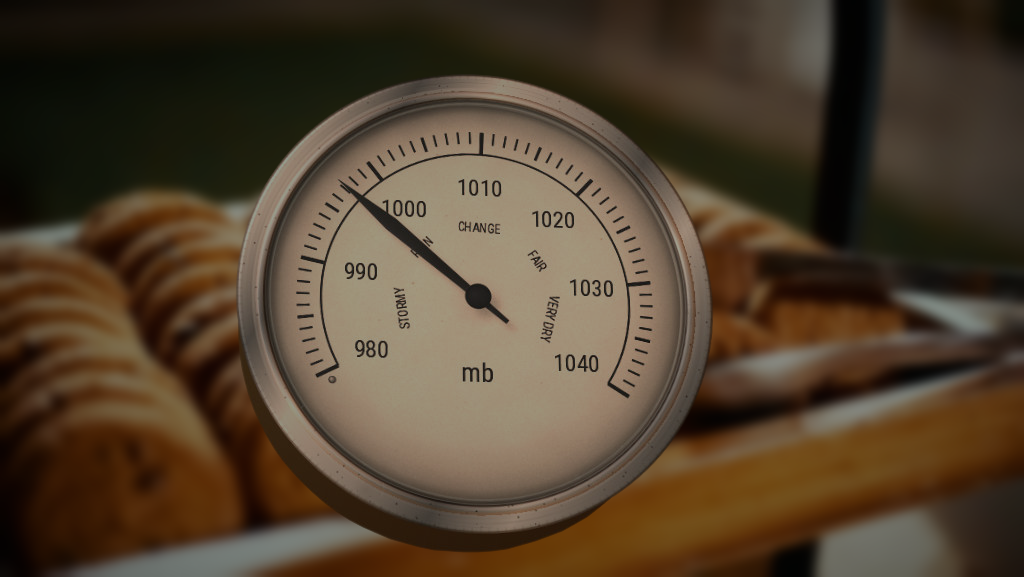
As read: 997 mbar
